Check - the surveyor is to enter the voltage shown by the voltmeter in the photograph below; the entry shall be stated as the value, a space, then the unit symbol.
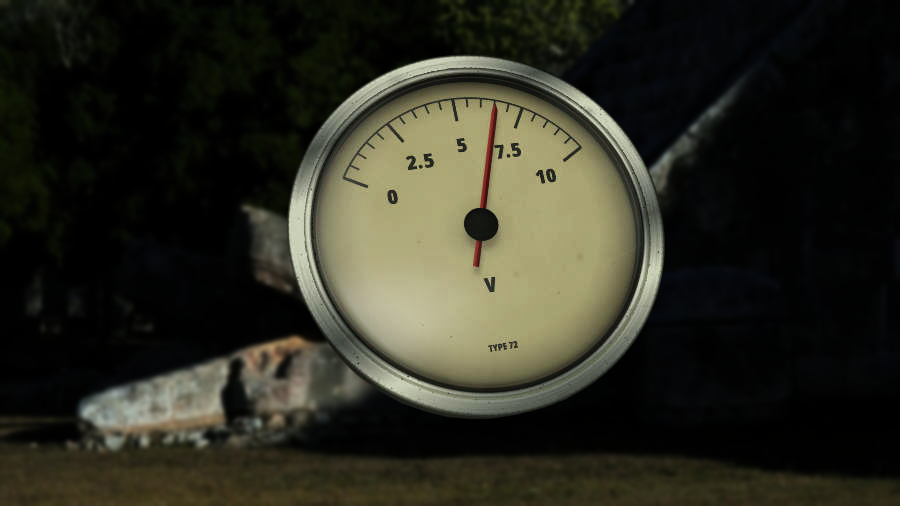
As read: 6.5 V
